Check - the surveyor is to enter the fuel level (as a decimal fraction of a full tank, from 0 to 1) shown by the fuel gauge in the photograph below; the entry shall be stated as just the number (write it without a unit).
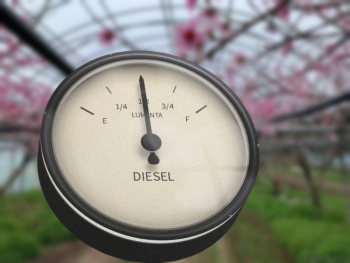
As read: 0.5
